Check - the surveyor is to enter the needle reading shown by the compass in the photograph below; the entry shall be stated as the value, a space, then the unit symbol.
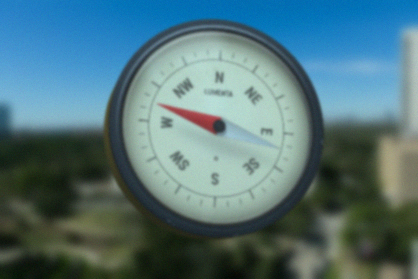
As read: 285 °
